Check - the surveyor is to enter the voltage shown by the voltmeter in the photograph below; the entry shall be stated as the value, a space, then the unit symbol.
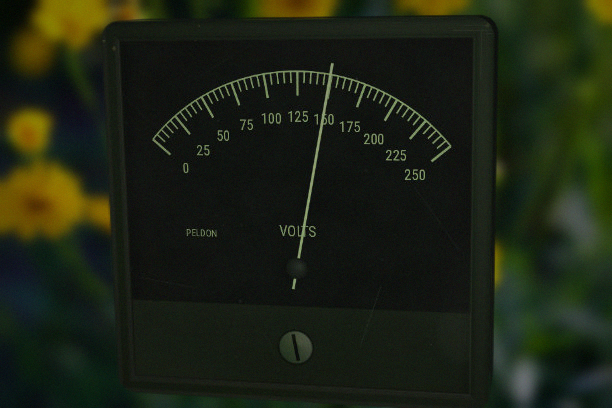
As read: 150 V
